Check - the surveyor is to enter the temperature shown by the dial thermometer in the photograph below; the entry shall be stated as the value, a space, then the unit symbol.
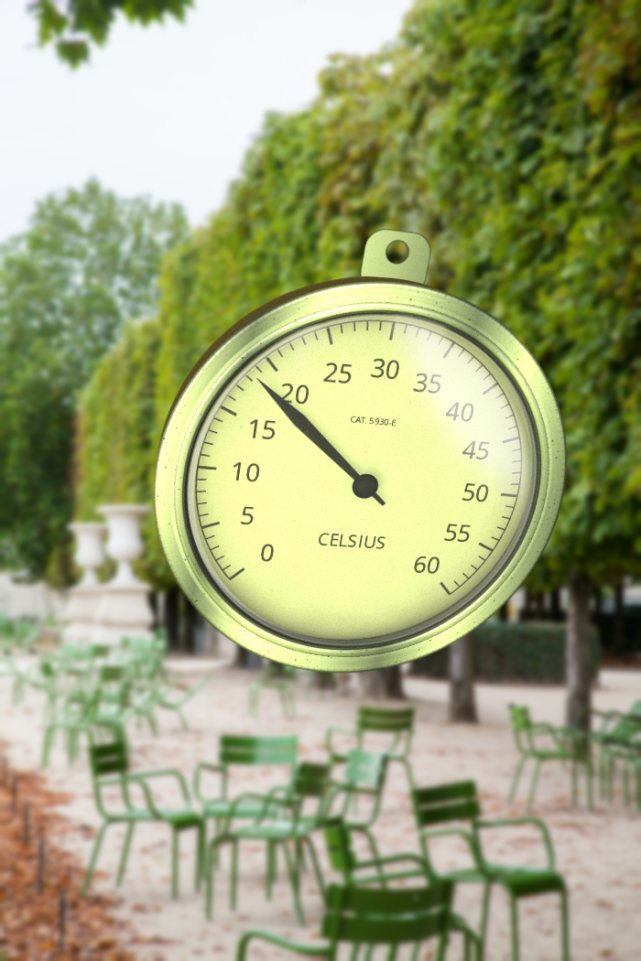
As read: 18.5 °C
